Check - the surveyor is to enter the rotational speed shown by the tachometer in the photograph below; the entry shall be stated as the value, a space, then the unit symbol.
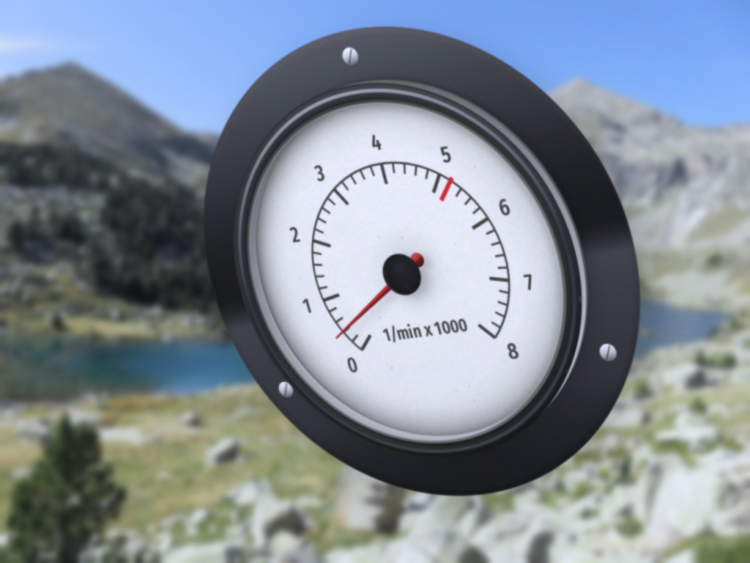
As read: 400 rpm
